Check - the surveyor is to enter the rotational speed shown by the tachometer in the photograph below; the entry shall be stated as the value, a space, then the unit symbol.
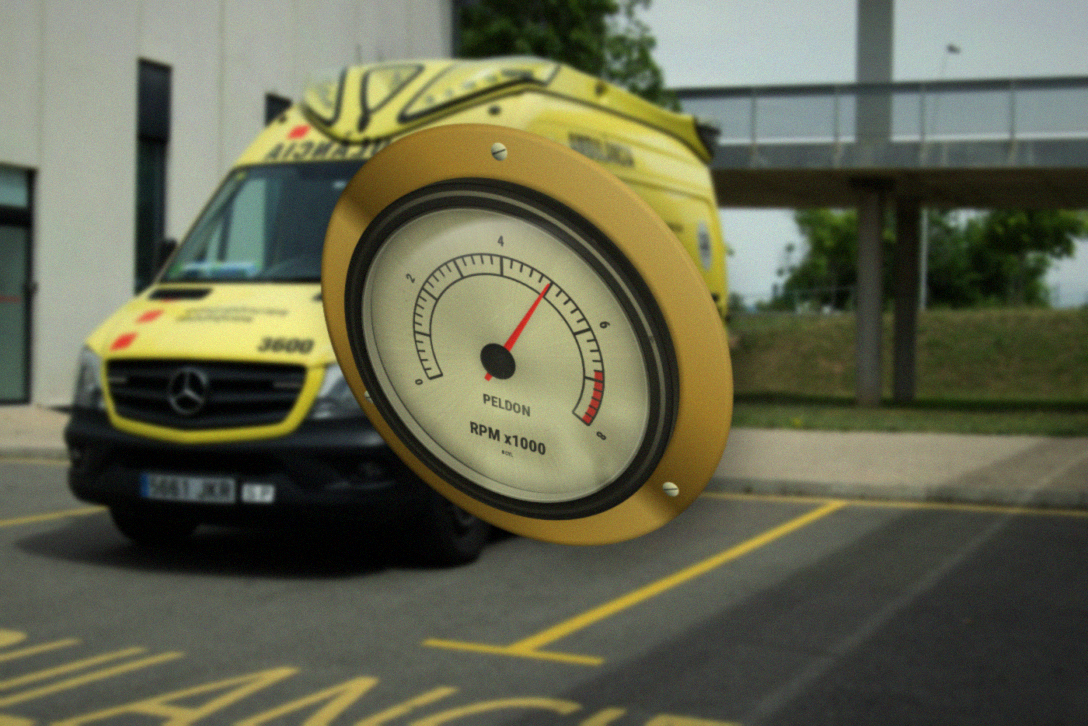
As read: 5000 rpm
